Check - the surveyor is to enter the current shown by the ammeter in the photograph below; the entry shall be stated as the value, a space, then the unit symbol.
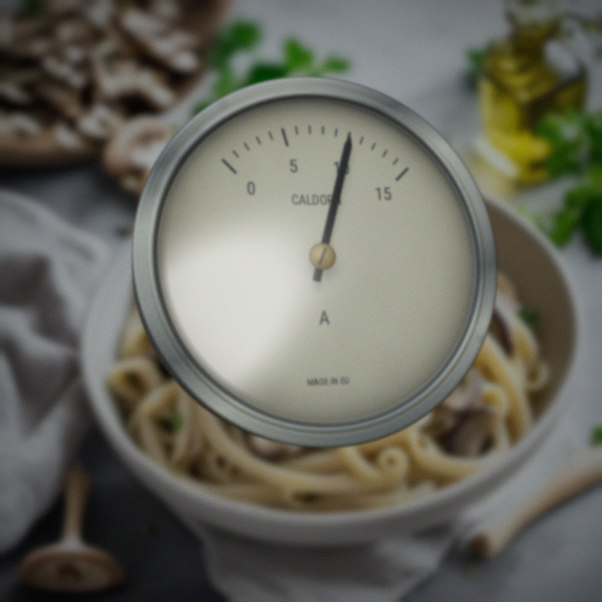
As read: 10 A
